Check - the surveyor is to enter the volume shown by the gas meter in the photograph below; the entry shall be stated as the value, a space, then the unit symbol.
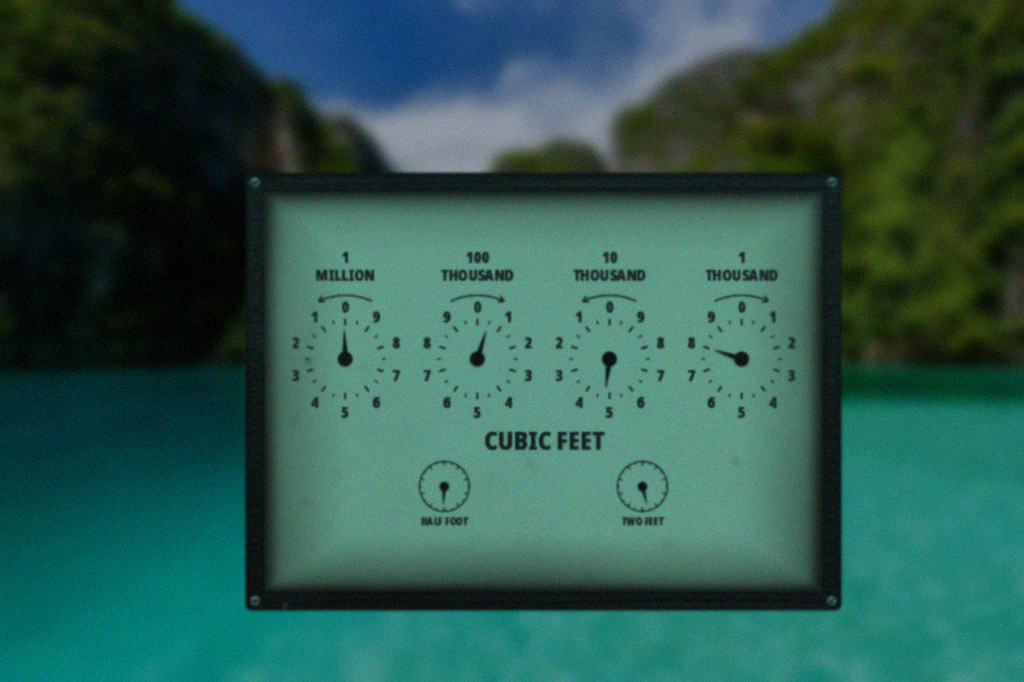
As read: 4800 ft³
